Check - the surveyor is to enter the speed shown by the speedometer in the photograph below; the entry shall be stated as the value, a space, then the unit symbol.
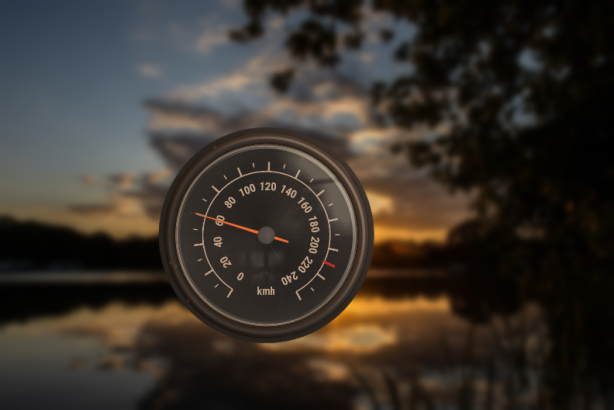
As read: 60 km/h
